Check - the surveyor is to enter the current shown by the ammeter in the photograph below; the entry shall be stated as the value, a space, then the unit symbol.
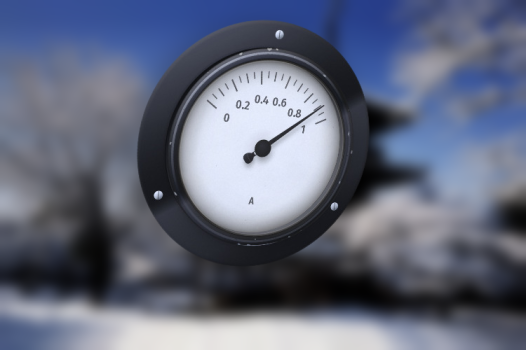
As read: 0.9 A
